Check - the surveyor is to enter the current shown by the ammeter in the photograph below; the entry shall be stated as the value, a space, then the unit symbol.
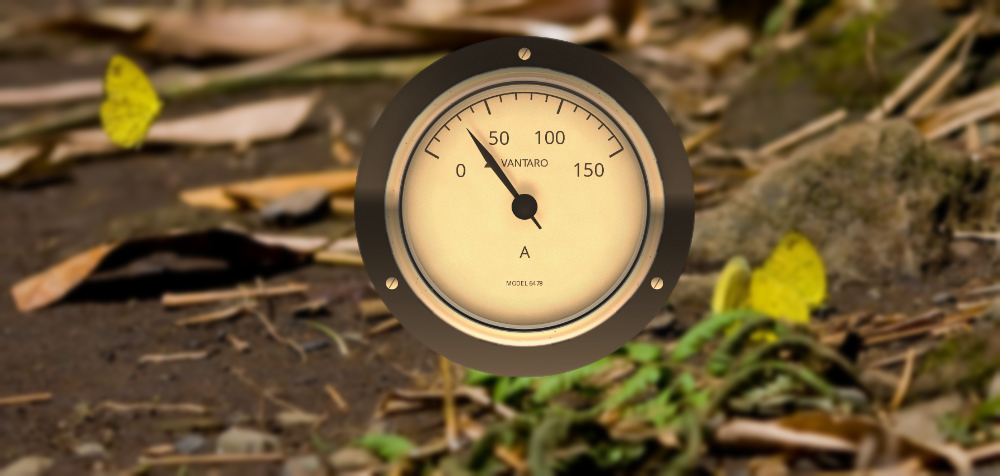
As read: 30 A
